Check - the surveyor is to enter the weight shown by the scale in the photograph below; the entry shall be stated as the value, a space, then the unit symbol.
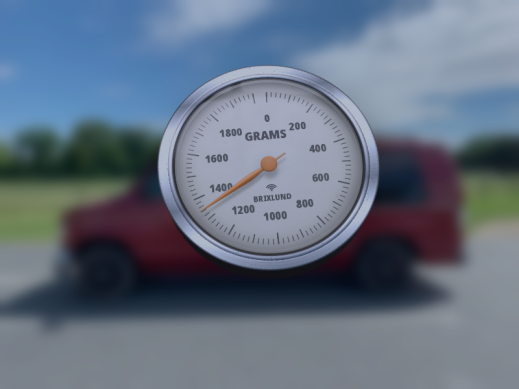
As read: 1340 g
